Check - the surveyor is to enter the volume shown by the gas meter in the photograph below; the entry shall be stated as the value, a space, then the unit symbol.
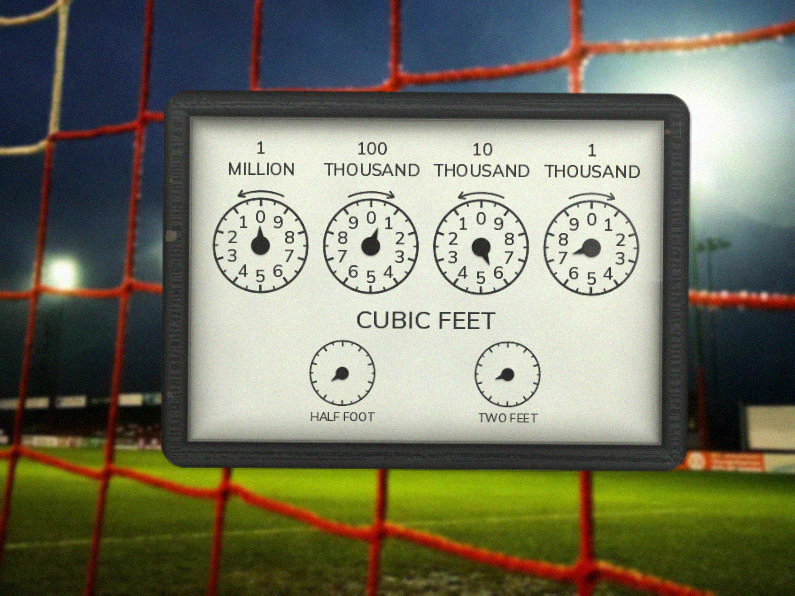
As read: 5700 ft³
